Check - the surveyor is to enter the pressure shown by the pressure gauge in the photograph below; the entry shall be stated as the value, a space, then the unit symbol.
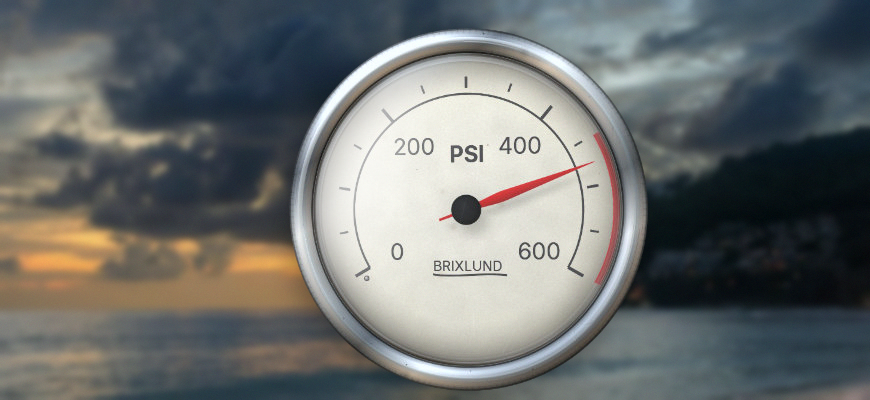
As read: 475 psi
